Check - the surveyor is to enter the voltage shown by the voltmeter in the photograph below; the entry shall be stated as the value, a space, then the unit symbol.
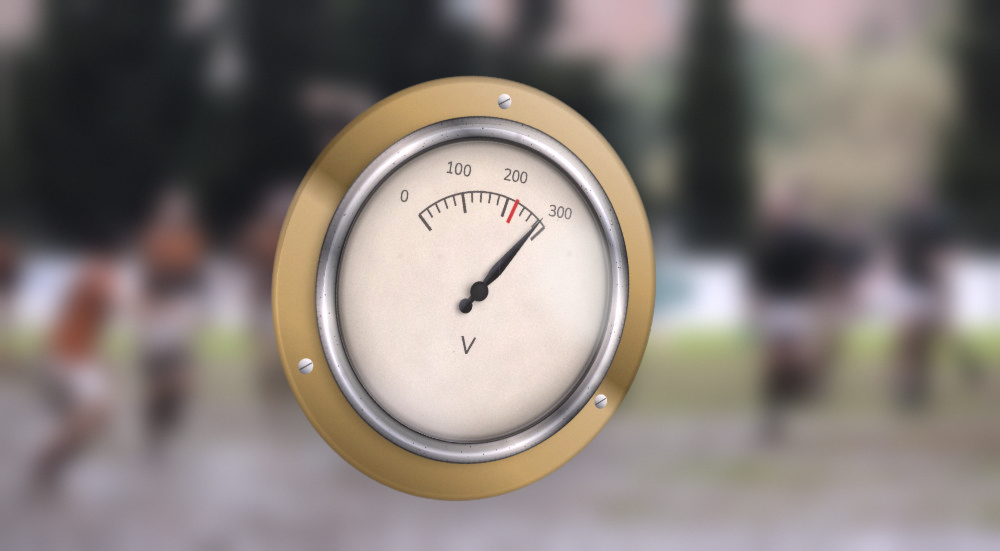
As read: 280 V
